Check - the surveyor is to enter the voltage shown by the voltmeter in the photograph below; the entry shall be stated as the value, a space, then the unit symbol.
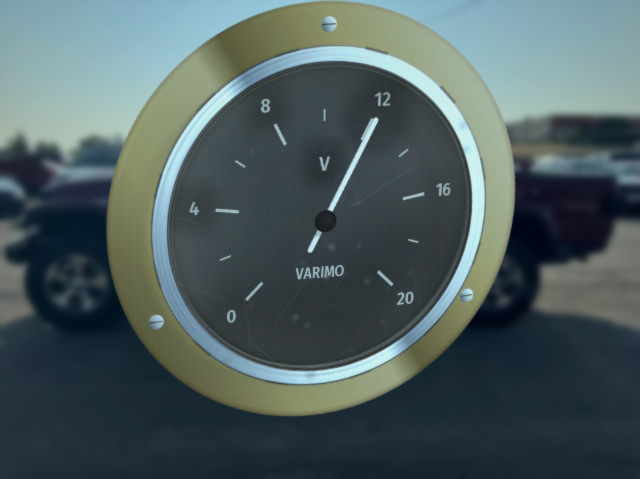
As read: 12 V
